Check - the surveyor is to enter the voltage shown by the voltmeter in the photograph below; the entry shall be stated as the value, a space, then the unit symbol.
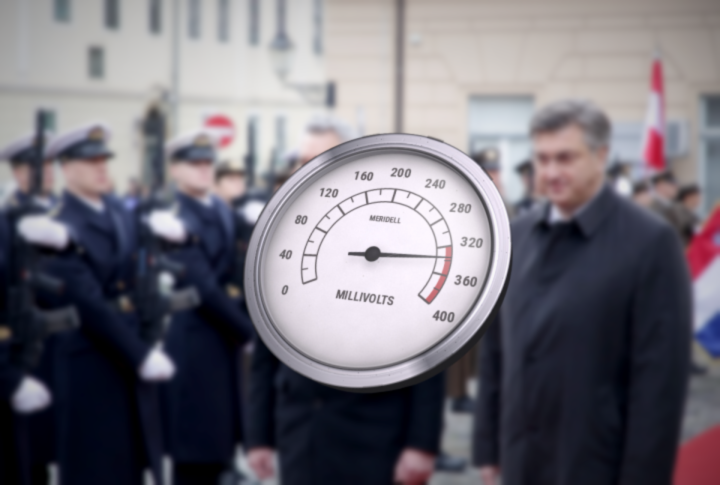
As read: 340 mV
